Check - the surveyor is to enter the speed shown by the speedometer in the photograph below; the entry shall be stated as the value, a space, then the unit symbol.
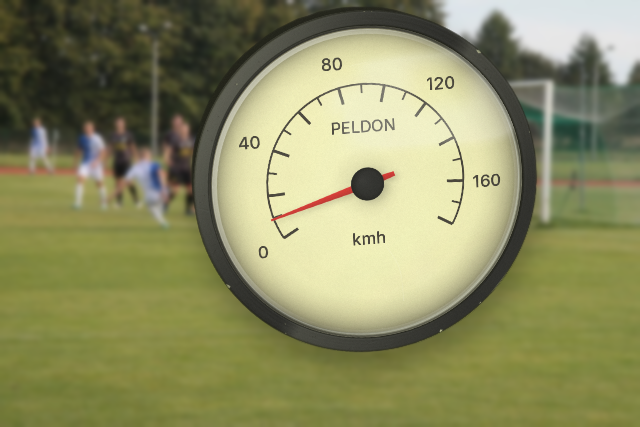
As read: 10 km/h
